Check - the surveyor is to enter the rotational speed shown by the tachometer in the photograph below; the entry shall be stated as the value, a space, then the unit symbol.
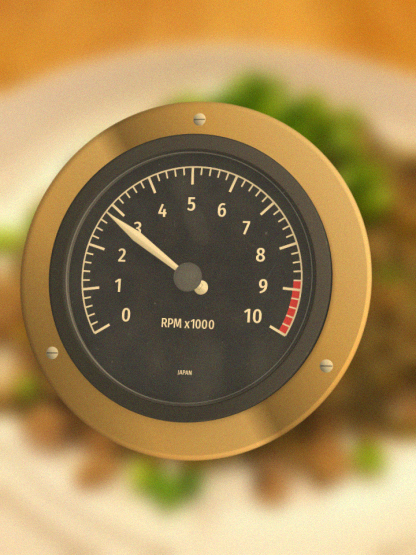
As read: 2800 rpm
